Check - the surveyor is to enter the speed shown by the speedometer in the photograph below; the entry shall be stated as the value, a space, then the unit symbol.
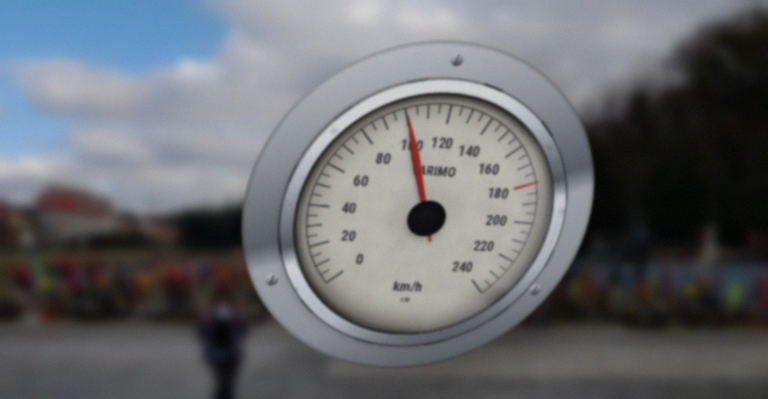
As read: 100 km/h
